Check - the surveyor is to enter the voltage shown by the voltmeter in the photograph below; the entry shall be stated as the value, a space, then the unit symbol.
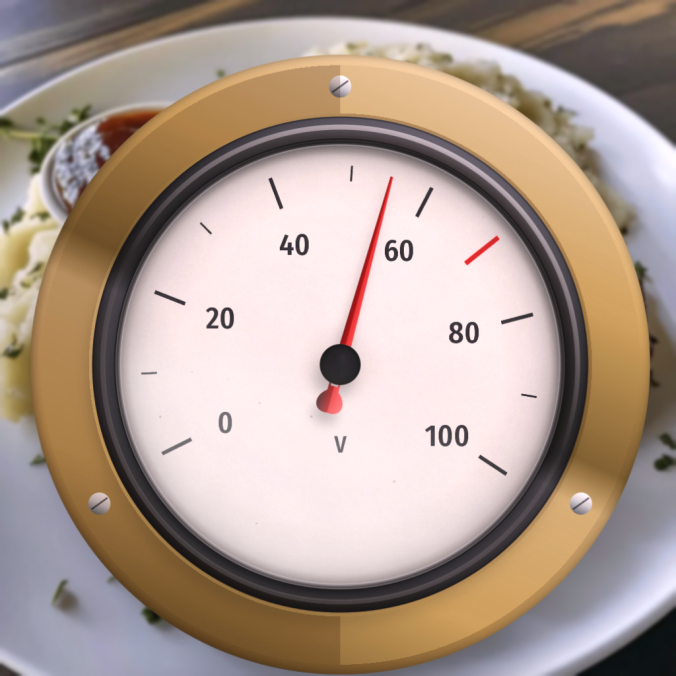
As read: 55 V
